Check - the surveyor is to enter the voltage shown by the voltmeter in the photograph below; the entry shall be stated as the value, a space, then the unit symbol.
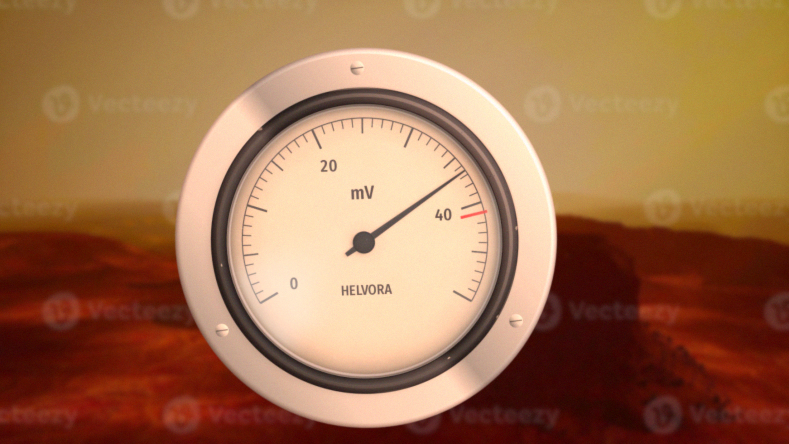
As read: 36.5 mV
